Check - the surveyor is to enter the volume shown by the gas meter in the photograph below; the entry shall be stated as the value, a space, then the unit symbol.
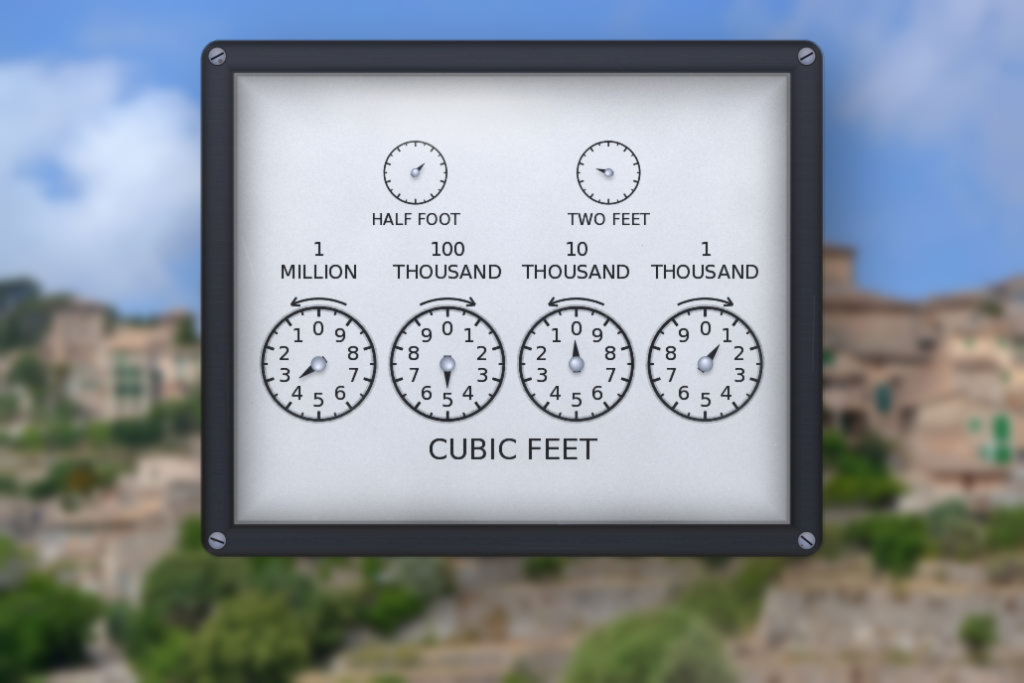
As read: 350100 ft³
